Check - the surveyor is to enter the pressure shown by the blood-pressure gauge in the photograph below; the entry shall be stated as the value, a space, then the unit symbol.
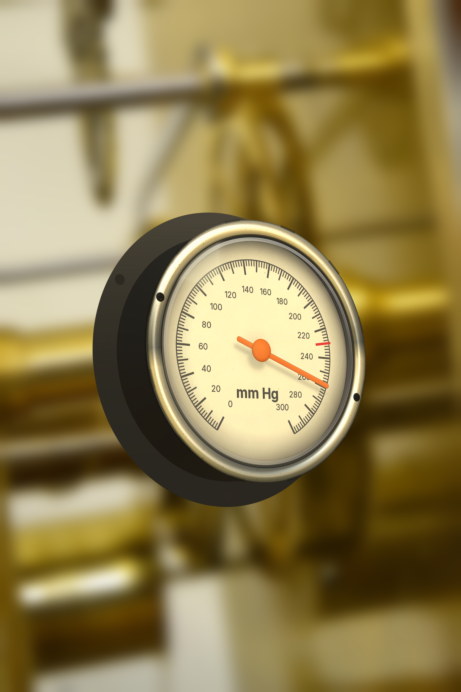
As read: 260 mmHg
